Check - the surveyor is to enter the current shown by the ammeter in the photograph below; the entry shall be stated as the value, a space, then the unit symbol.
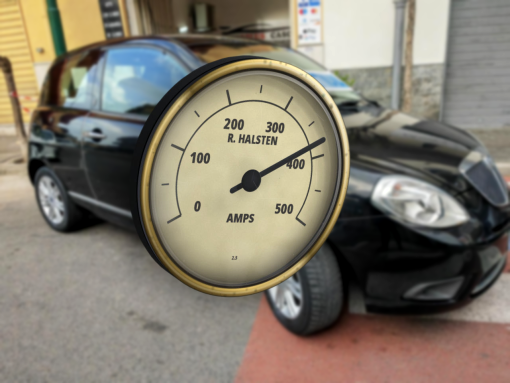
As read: 375 A
